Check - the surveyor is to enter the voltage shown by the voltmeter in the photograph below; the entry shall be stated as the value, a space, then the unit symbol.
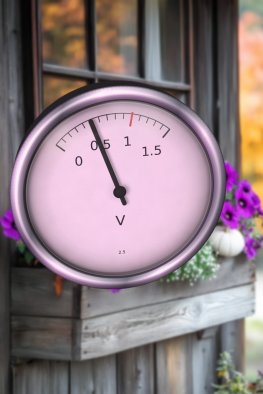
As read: 0.5 V
